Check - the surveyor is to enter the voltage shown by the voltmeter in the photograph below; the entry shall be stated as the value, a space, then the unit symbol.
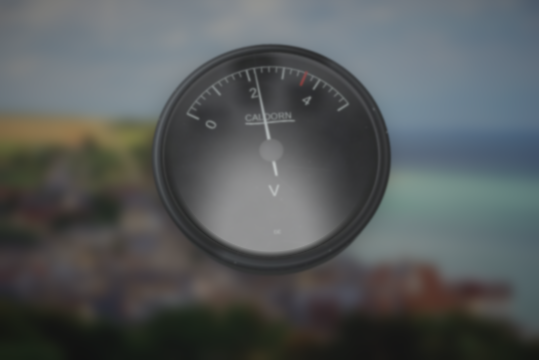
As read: 2.2 V
